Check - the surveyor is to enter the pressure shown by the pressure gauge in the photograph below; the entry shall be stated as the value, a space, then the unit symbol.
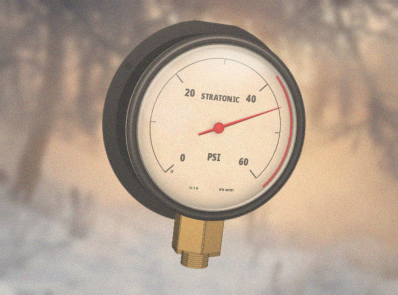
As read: 45 psi
